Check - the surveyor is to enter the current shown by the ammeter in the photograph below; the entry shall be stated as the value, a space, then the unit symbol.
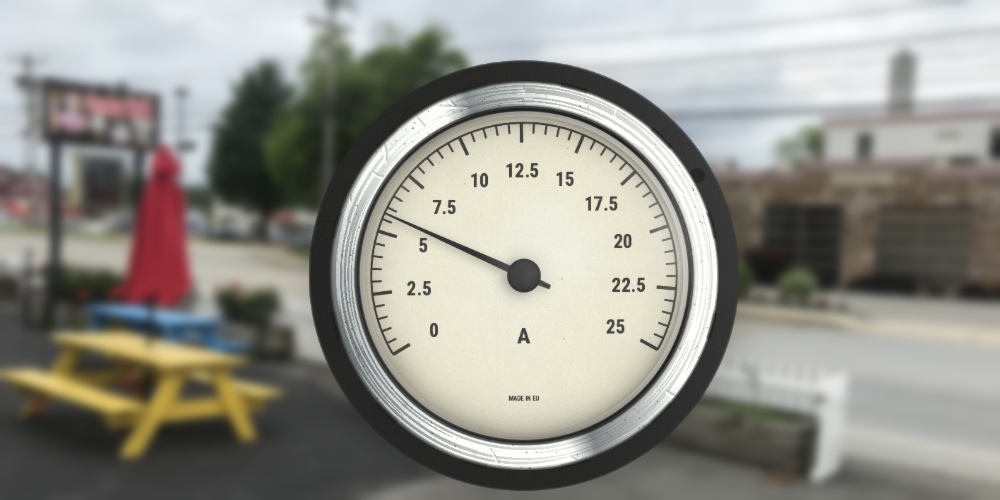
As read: 5.75 A
